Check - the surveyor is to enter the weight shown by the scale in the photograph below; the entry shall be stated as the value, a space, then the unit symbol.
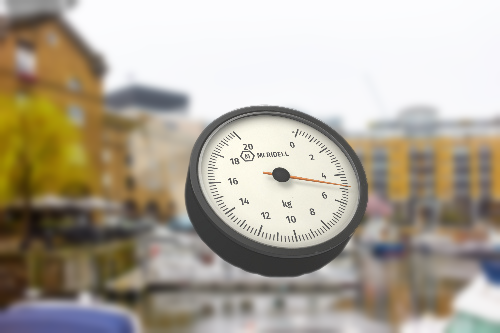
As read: 5 kg
